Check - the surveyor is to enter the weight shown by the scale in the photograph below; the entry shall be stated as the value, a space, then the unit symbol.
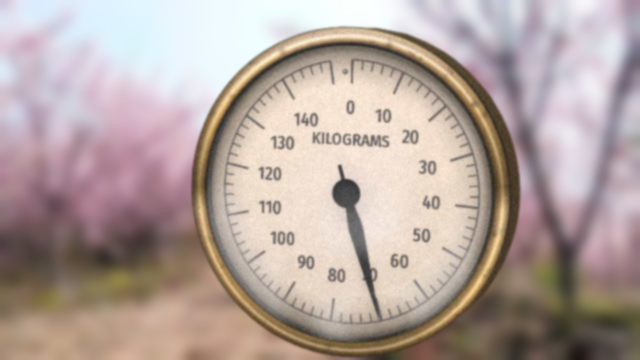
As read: 70 kg
